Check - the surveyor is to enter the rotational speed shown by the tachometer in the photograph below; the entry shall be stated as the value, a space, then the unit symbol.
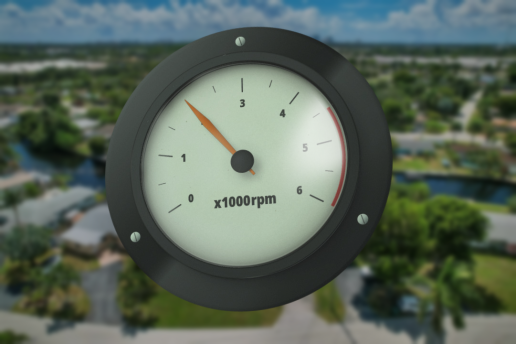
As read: 2000 rpm
